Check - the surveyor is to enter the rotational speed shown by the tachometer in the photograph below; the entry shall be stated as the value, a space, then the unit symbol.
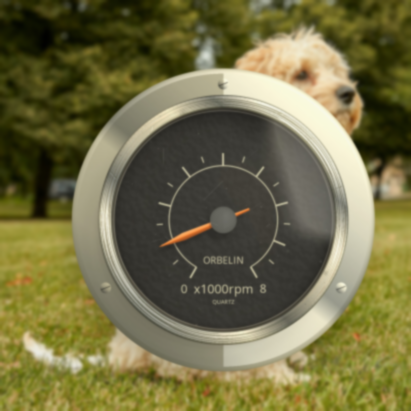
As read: 1000 rpm
